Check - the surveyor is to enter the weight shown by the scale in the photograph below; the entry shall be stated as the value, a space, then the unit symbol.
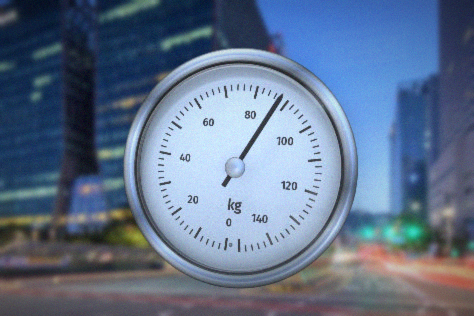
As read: 88 kg
